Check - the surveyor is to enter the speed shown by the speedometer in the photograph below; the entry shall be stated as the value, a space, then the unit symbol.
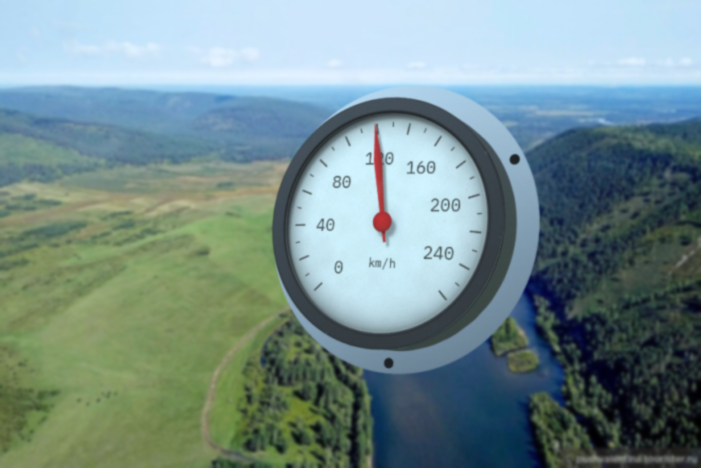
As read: 120 km/h
